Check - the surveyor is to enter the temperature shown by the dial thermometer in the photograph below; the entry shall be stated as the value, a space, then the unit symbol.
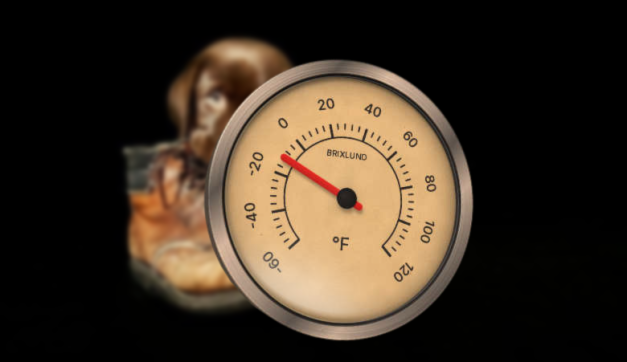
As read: -12 °F
